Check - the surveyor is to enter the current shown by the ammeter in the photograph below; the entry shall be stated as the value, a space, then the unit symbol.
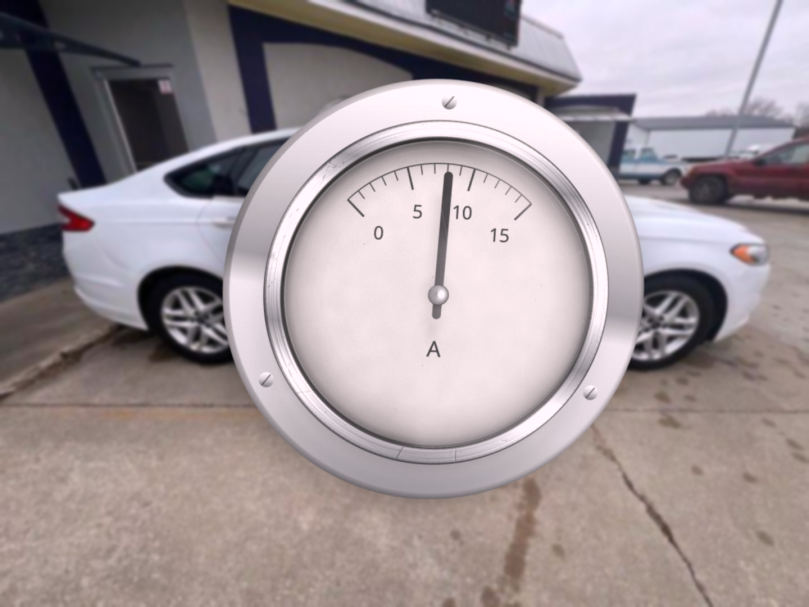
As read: 8 A
